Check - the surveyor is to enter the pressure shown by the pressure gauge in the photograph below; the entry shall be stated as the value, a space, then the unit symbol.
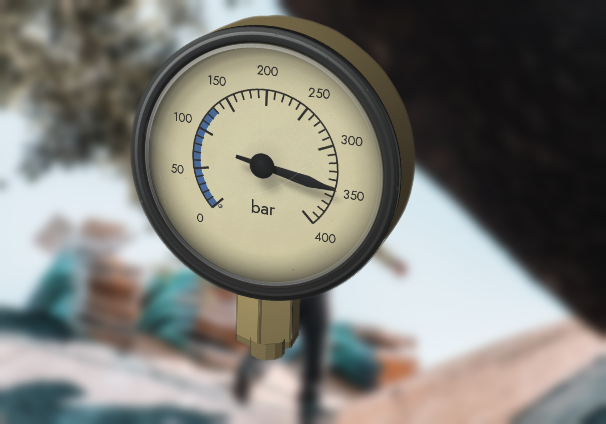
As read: 350 bar
